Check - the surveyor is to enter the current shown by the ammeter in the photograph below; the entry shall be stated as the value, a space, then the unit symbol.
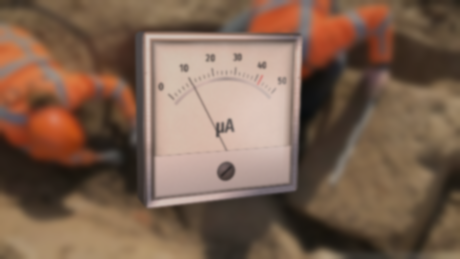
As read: 10 µA
